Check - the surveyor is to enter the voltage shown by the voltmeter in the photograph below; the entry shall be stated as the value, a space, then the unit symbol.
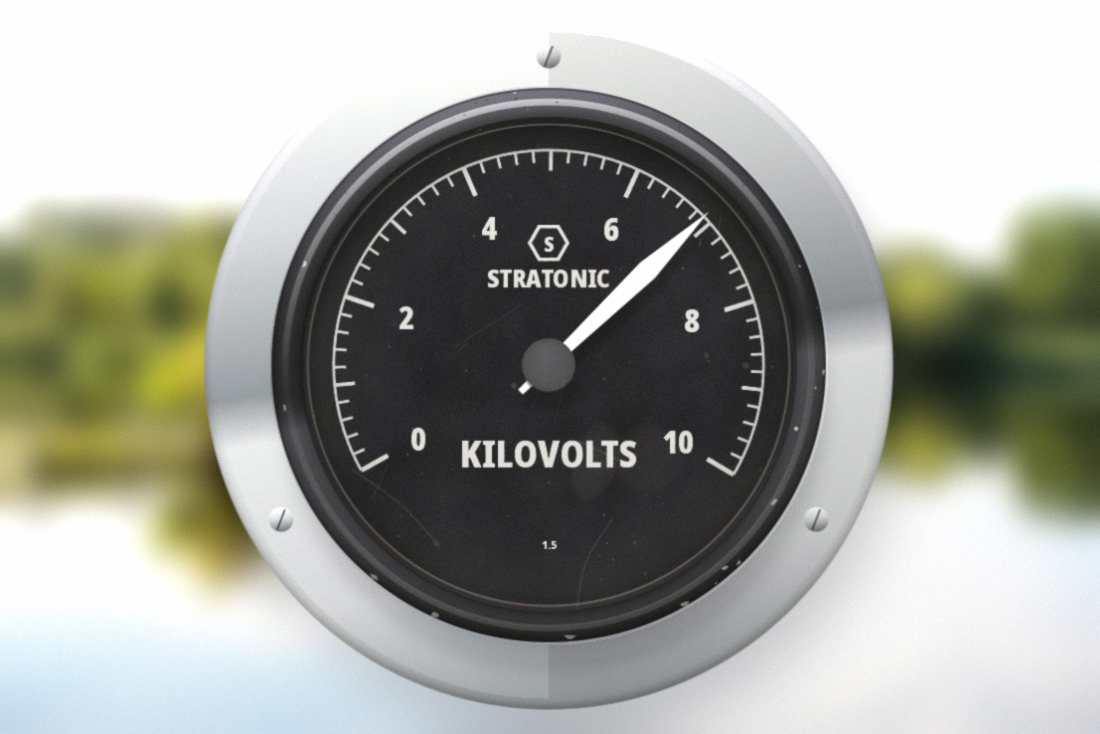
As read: 6.9 kV
